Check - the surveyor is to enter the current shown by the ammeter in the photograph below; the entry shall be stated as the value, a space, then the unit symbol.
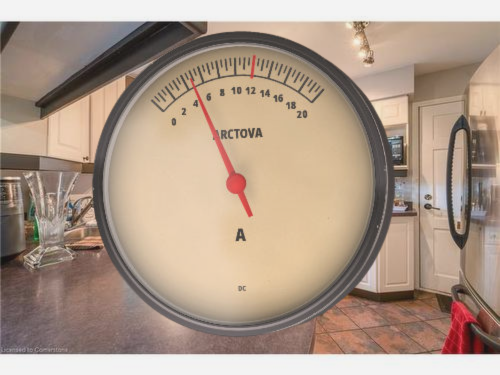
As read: 5 A
